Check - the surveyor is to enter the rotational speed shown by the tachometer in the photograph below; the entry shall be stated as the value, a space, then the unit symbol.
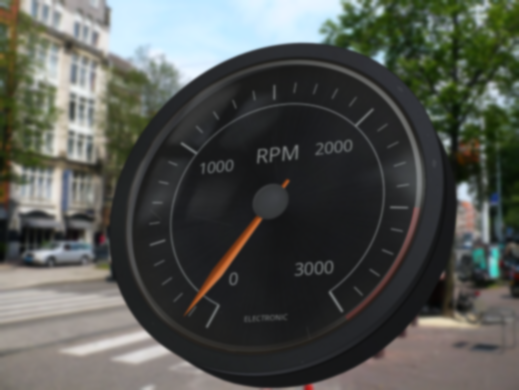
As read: 100 rpm
